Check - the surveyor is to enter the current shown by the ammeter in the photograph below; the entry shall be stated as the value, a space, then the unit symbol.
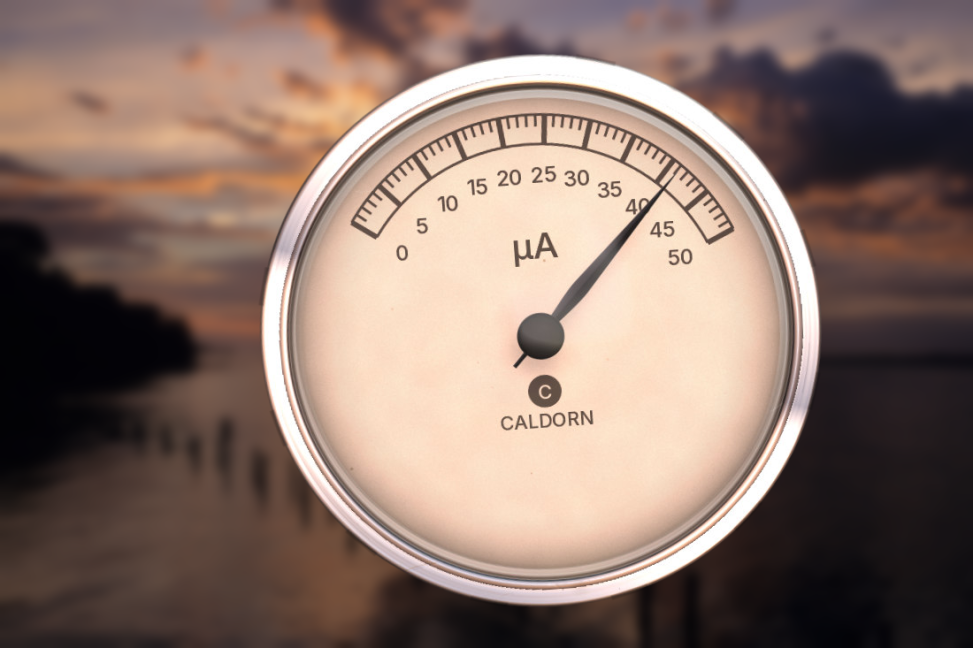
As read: 41 µA
